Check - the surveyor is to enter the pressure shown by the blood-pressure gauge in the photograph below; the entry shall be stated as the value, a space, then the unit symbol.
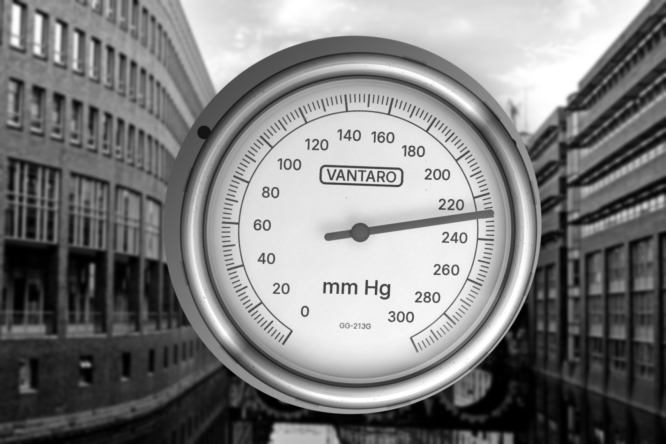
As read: 228 mmHg
